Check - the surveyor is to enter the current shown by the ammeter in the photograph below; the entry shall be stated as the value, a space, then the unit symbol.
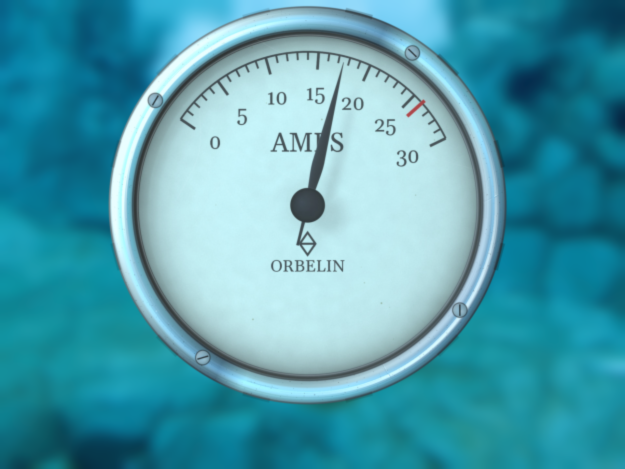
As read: 17.5 A
